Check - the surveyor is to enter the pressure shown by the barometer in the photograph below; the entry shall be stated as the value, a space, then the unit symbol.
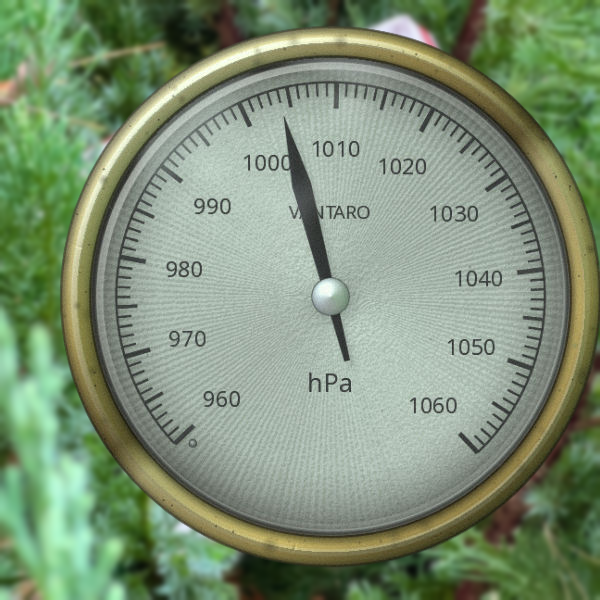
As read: 1004 hPa
